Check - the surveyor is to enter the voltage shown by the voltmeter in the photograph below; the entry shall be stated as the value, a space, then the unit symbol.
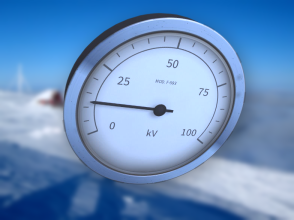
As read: 12.5 kV
